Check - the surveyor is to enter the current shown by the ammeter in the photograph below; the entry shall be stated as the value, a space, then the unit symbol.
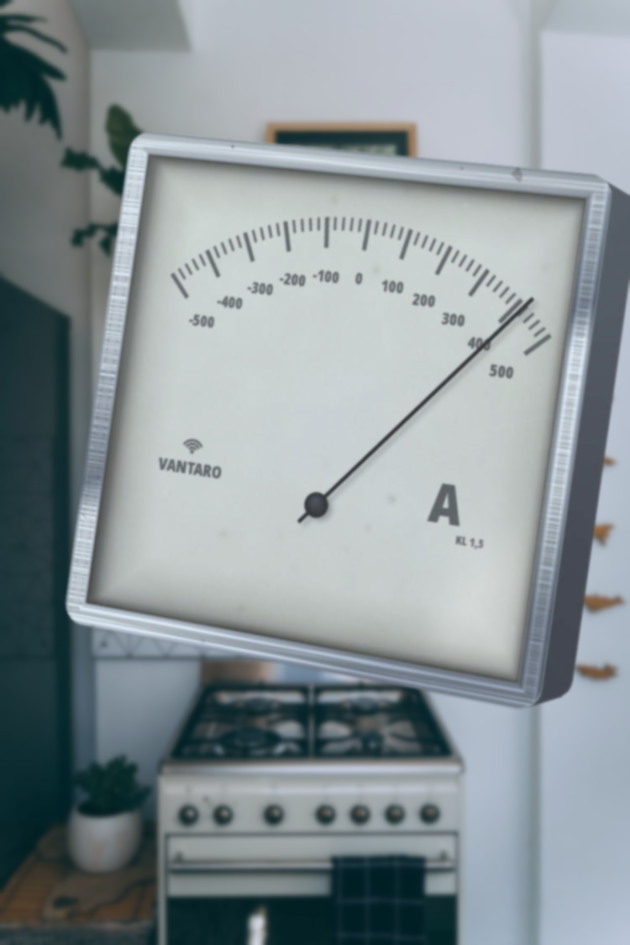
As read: 420 A
